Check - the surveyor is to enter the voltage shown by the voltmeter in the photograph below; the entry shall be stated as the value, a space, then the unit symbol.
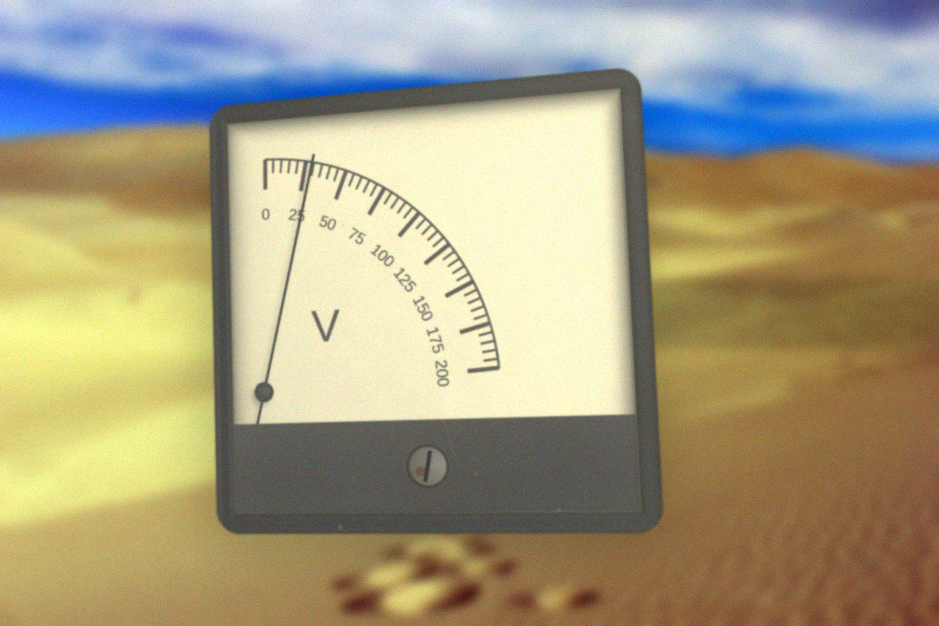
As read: 30 V
